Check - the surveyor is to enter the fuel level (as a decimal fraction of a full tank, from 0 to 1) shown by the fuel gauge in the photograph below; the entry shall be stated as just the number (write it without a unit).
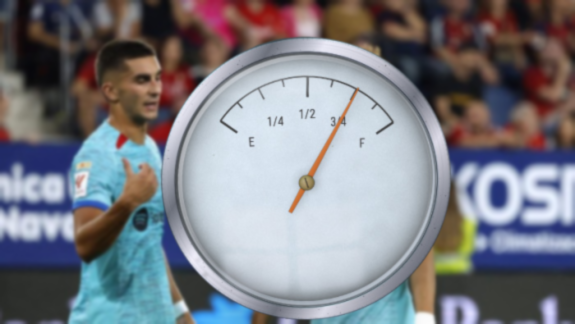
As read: 0.75
